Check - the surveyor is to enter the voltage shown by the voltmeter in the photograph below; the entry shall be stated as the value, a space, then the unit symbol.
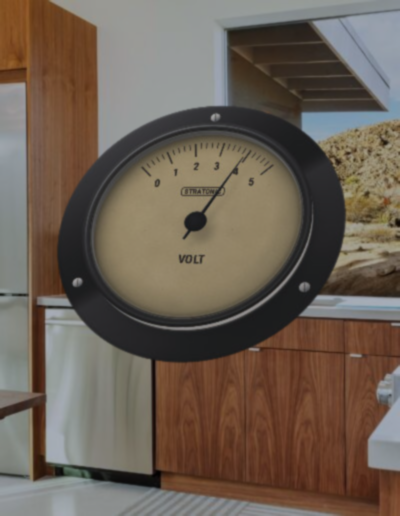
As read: 4 V
